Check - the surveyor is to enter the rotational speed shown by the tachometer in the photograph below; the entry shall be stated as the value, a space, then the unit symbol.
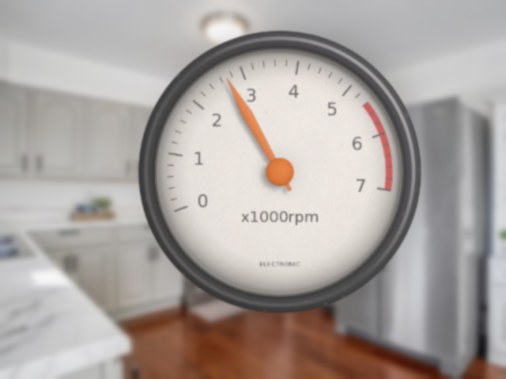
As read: 2700 rpm
